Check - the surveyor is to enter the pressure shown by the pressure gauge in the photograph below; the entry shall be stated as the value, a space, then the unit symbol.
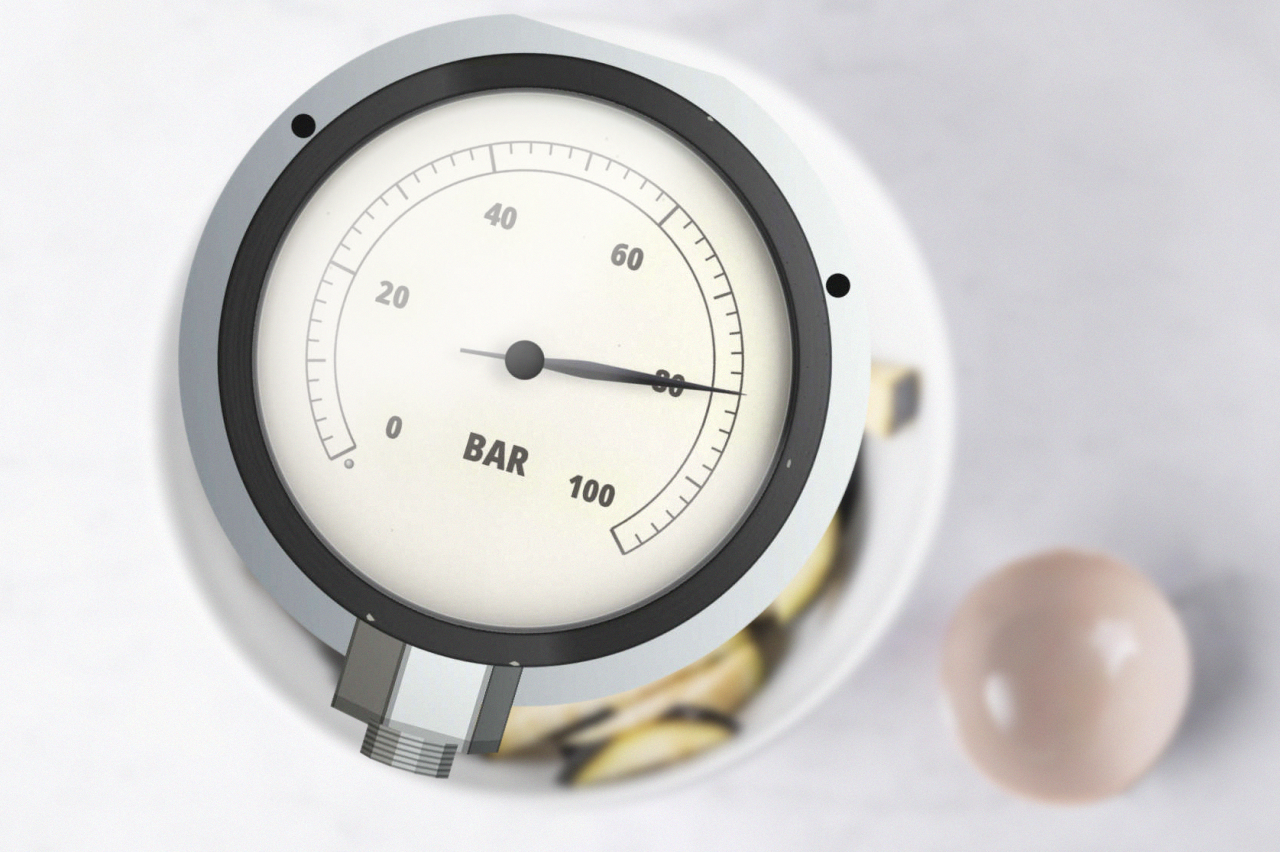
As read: 80 bar
